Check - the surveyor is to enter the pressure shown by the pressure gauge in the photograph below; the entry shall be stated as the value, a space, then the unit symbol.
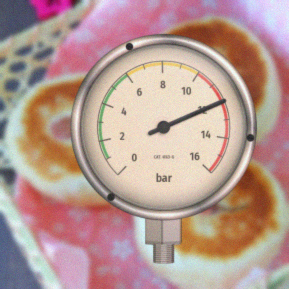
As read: 12 bar
